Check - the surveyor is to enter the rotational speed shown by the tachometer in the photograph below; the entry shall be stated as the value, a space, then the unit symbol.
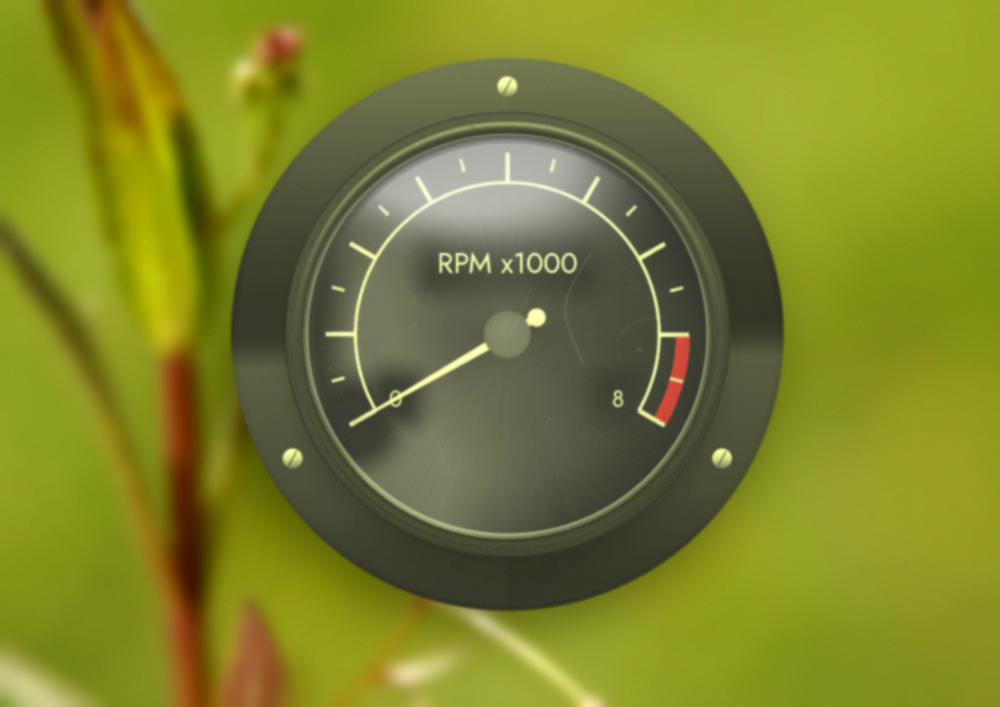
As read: 0 rpm
